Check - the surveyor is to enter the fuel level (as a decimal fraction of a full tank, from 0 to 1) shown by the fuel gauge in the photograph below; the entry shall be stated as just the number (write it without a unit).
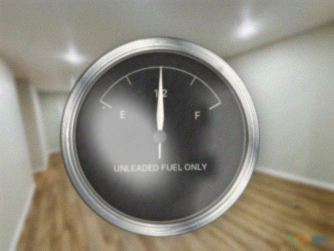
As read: 0.5
